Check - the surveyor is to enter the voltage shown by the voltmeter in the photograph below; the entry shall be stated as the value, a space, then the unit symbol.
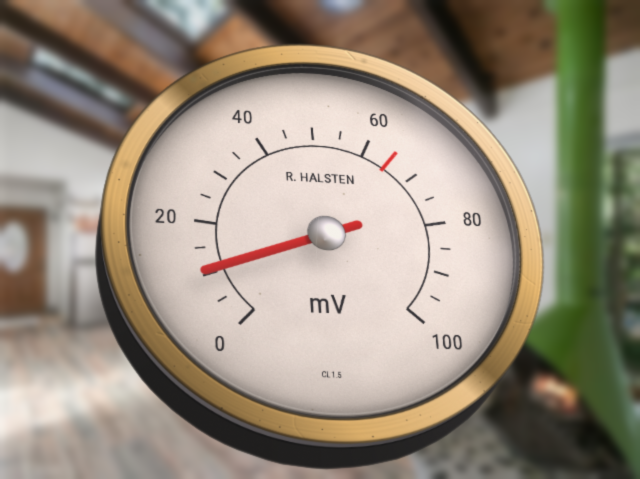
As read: 10 mV
